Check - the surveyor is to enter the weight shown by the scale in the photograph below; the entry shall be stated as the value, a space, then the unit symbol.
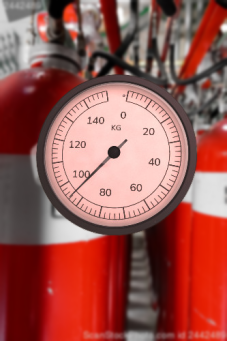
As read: 94 kg
